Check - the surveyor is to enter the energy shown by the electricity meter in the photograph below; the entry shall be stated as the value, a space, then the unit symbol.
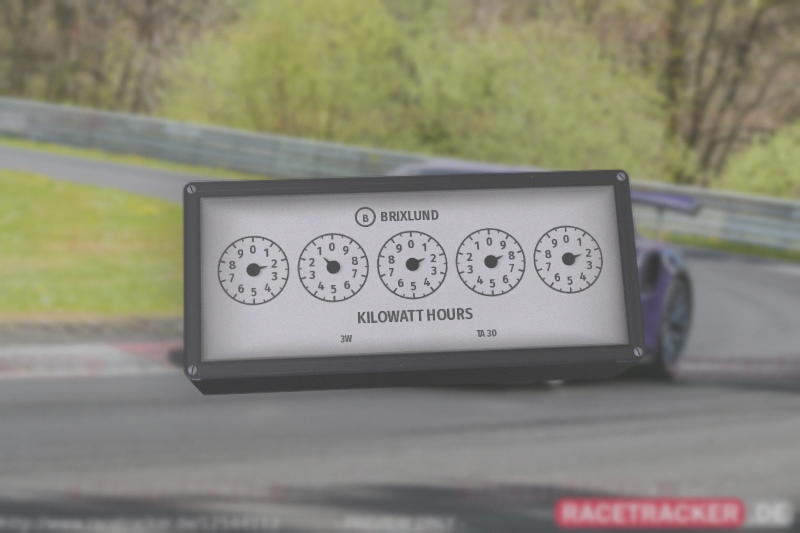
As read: 21182 kWh
